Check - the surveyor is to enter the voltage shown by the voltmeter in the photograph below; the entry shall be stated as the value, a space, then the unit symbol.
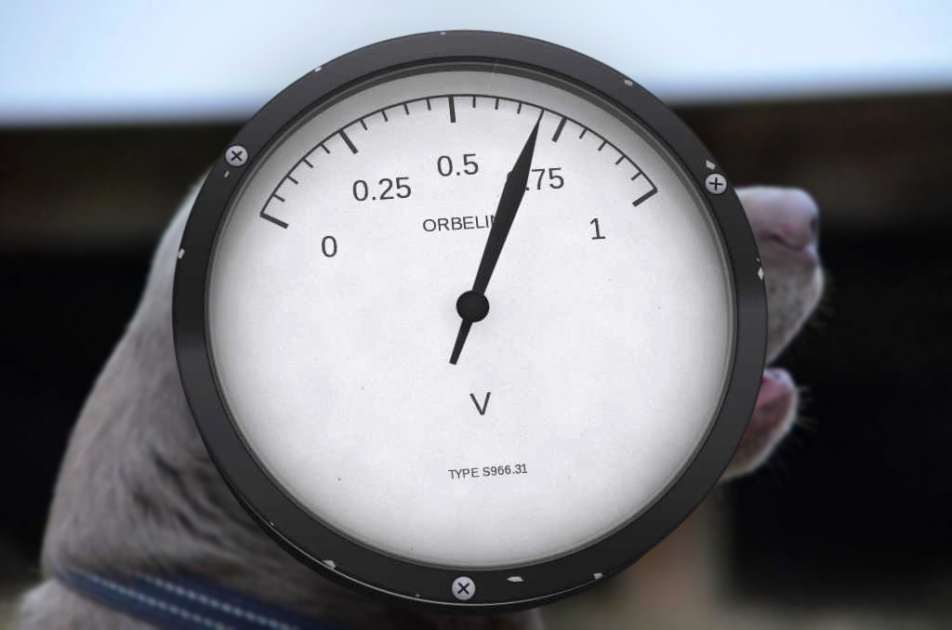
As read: 0.7 V
